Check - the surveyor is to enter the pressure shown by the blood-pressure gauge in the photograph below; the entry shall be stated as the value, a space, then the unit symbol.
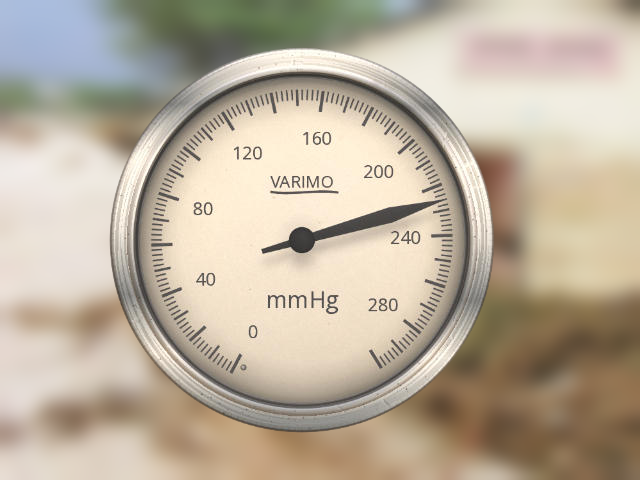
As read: 226 mmHg
